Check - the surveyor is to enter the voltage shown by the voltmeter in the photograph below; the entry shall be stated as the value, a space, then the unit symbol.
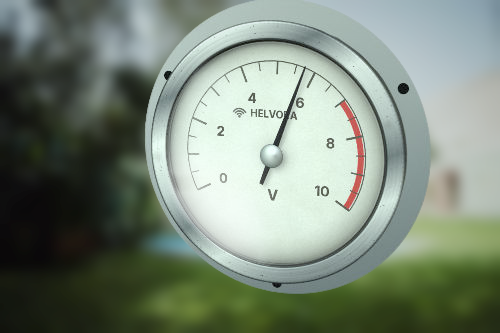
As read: 5.75 V
